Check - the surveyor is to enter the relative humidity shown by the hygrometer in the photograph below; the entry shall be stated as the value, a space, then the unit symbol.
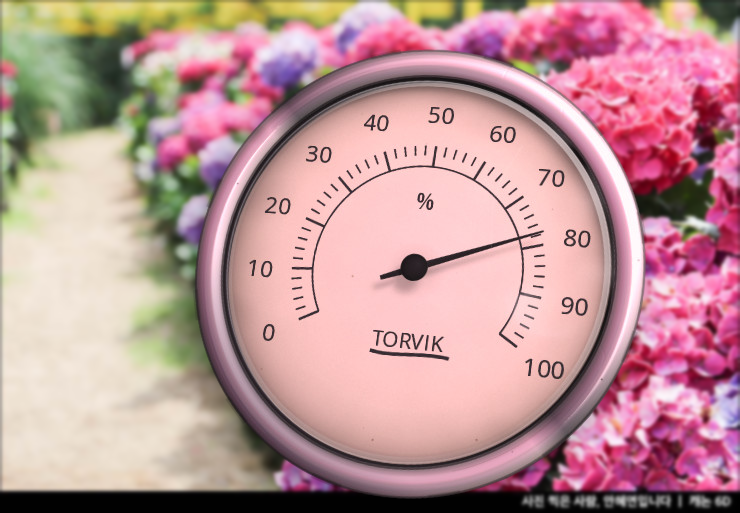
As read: 78 %
